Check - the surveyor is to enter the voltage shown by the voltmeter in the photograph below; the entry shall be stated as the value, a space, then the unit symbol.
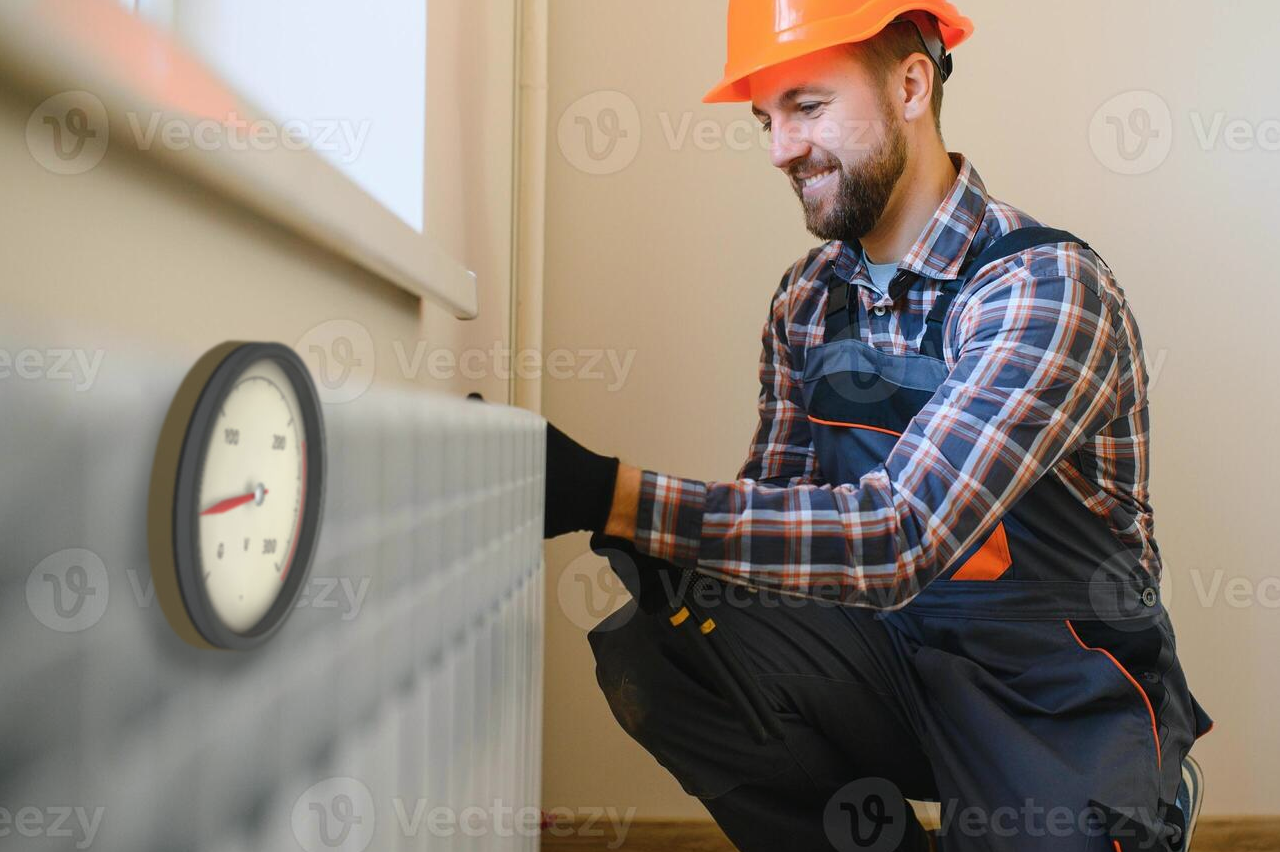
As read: 40 V
